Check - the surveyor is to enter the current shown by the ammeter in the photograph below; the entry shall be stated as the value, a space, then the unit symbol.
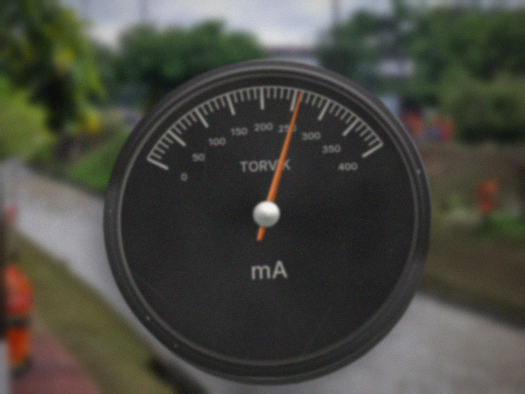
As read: 260 mA
